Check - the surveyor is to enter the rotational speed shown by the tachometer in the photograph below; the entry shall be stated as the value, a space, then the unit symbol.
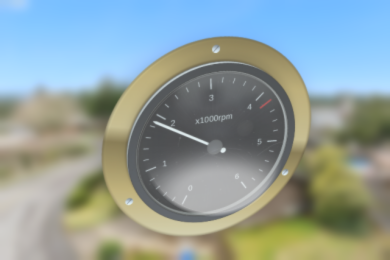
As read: 1900 rpm
